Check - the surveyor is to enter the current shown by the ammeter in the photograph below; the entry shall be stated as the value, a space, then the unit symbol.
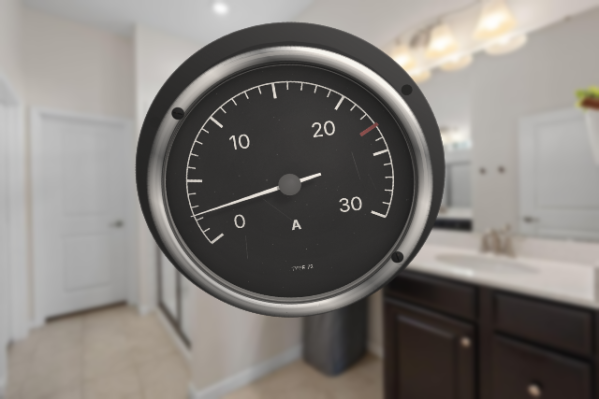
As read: 2.5 A
